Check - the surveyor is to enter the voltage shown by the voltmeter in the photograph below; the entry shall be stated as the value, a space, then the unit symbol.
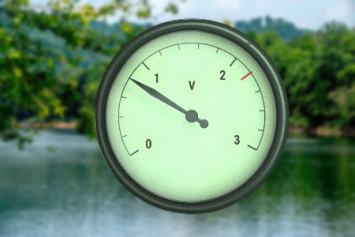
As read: 0.8 V
